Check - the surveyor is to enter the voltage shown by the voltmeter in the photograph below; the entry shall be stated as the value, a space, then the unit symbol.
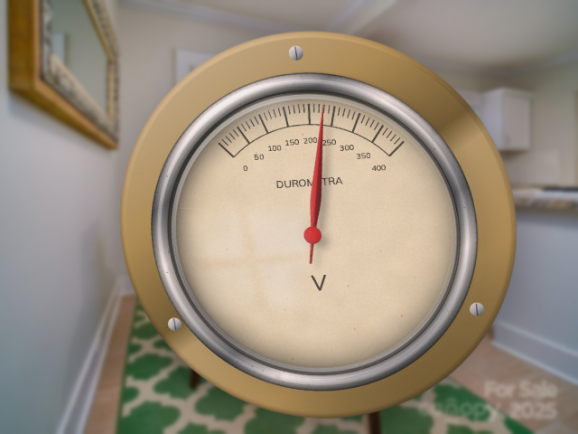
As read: 230 V
